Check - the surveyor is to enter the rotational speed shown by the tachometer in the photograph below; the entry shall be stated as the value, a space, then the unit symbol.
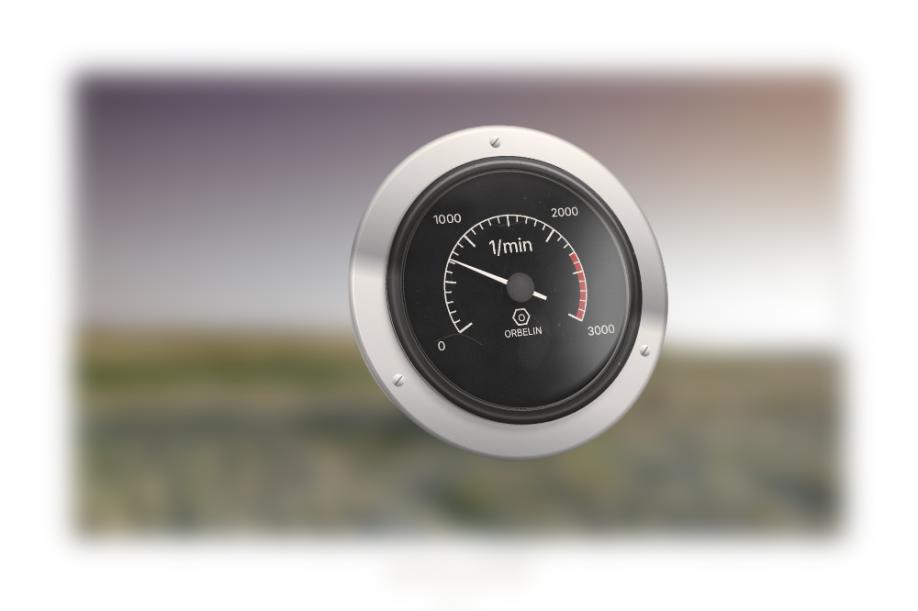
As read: 700 rpm
